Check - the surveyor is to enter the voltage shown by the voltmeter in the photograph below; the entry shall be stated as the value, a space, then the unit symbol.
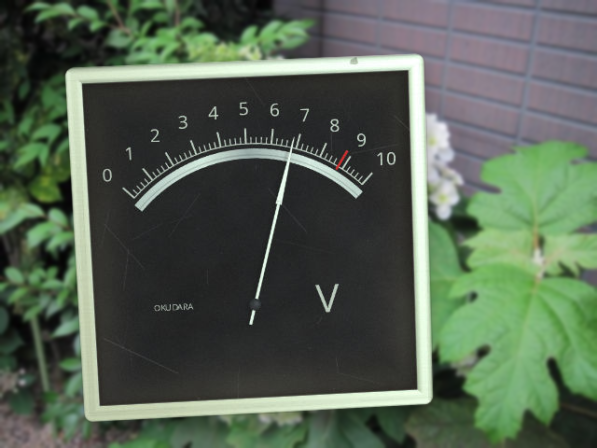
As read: 6.8 V
